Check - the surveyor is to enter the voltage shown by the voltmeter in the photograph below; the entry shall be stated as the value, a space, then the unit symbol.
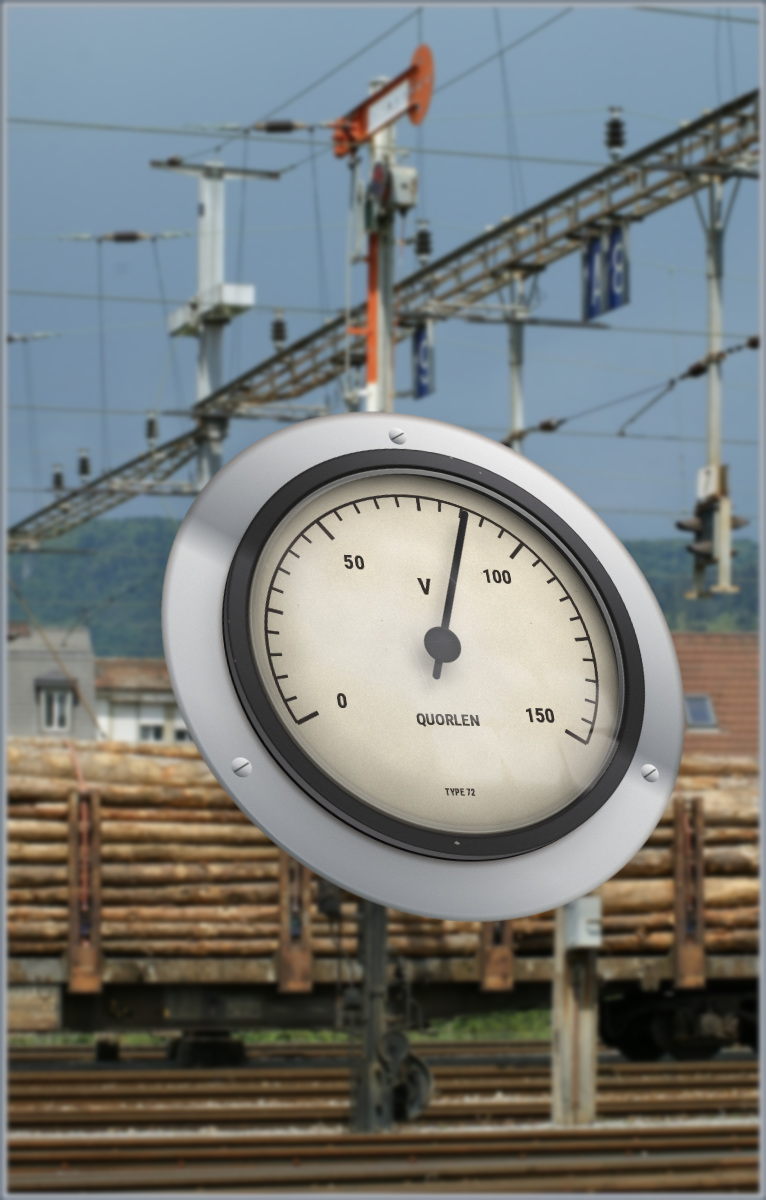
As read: 85 V
